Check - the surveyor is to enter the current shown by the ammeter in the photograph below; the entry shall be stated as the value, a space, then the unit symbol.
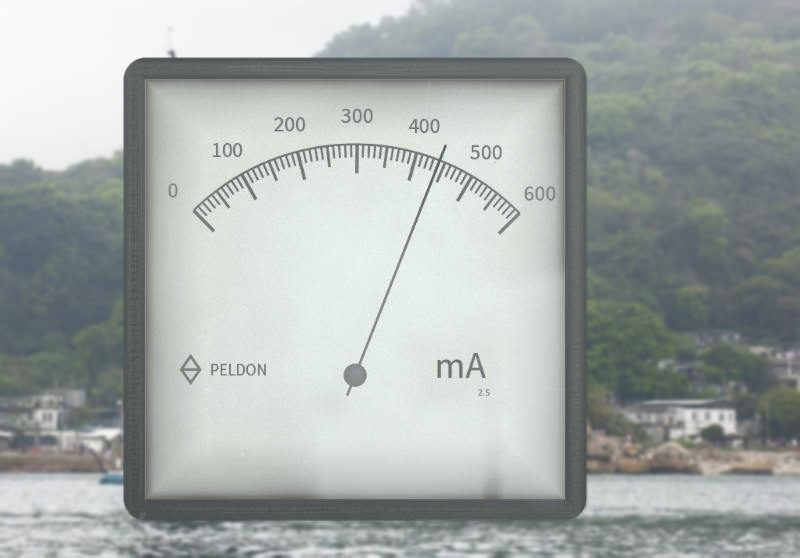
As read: 440 mA
